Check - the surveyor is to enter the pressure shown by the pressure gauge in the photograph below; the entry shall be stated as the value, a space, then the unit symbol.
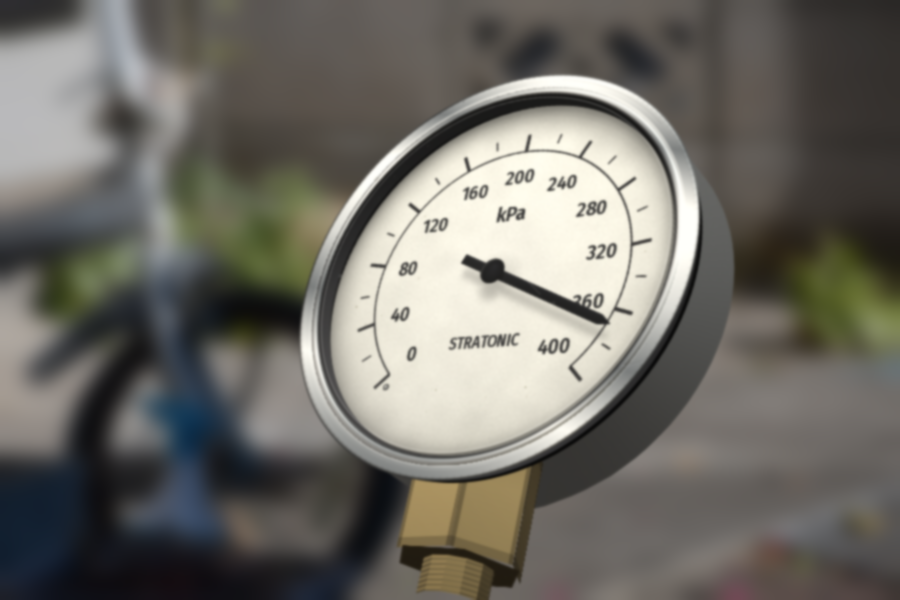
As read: 370 kPa
